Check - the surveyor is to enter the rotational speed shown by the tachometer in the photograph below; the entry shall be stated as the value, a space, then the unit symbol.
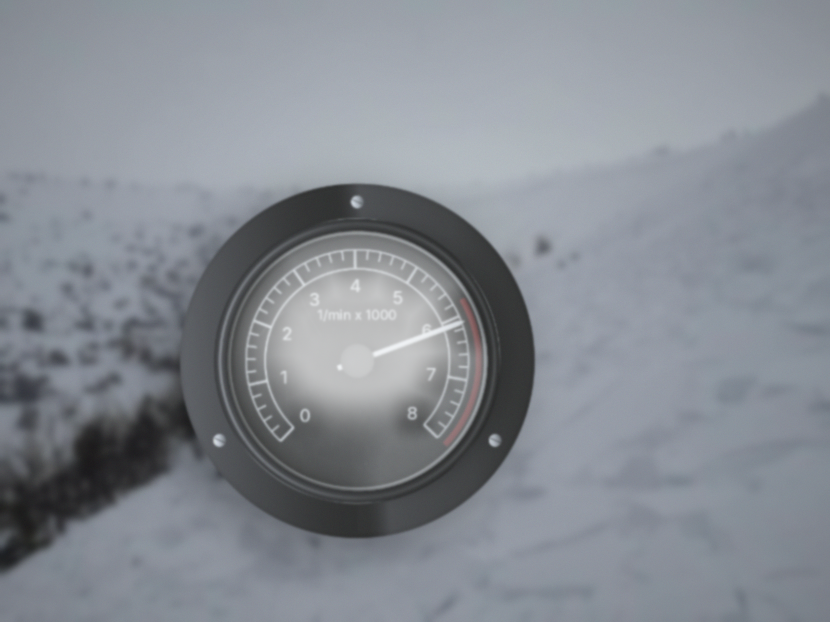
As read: 6100 rpm
